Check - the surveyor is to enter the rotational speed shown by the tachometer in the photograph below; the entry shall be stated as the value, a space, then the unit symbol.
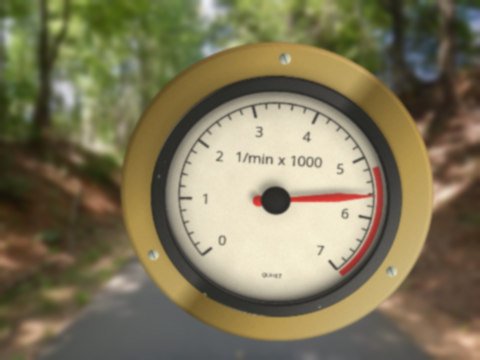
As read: 5600 rpm
